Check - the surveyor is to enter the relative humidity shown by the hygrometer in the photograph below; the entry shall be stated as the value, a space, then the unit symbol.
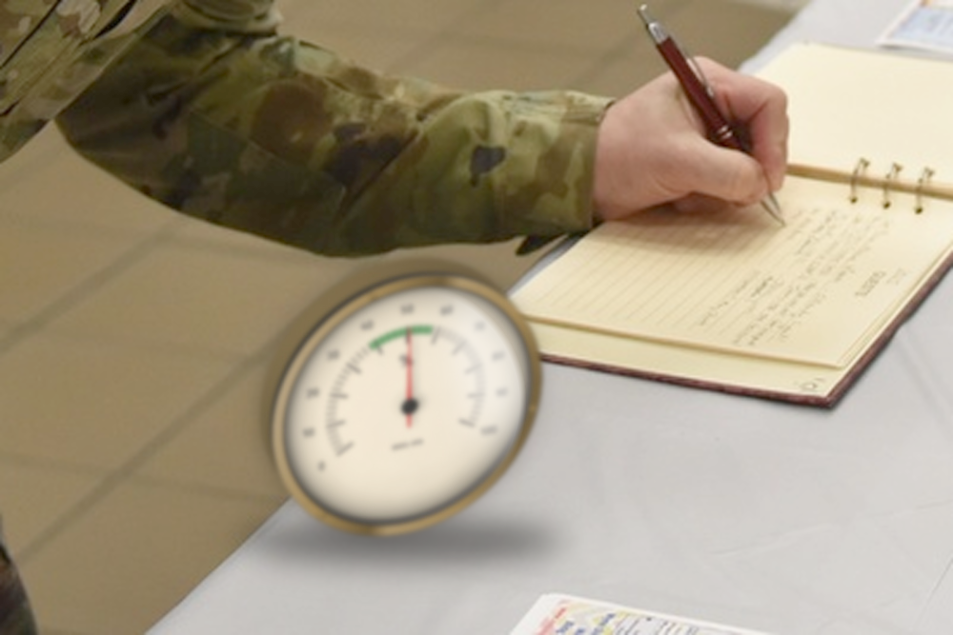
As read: 50 %
